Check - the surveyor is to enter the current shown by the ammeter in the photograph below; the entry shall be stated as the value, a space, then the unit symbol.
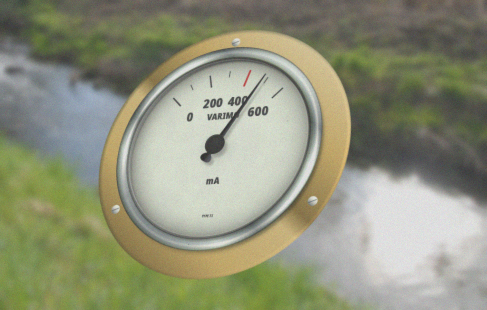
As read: 500 mA
